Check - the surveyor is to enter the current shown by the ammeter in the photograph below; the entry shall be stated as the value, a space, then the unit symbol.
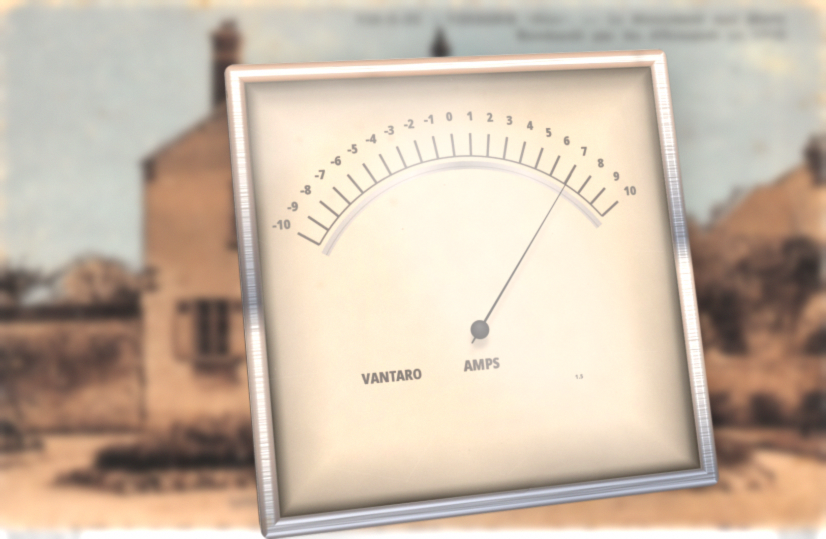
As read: 7 A
